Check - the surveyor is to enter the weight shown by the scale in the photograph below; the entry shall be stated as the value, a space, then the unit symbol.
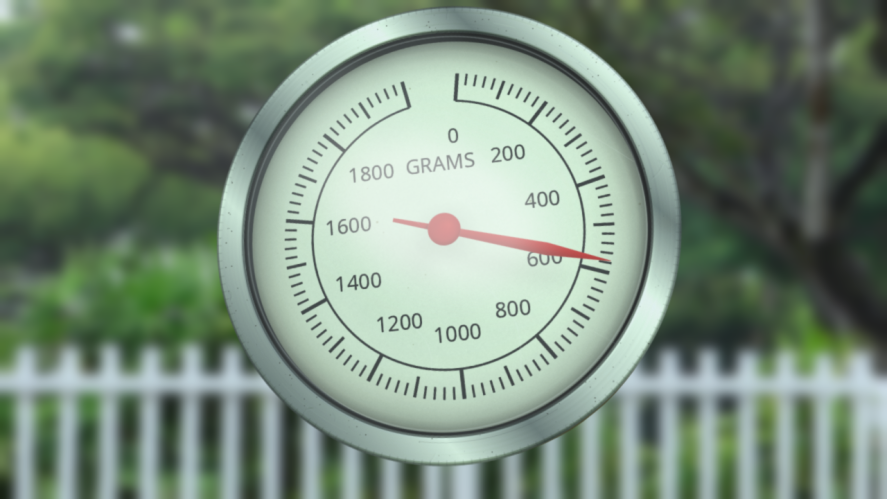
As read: 580 g
